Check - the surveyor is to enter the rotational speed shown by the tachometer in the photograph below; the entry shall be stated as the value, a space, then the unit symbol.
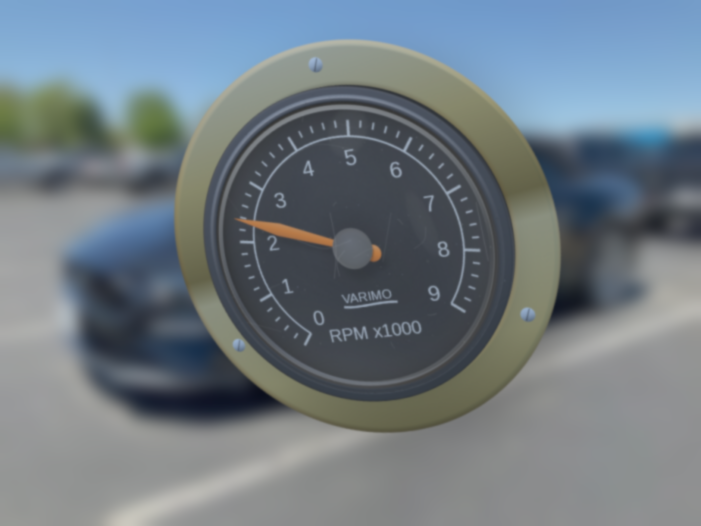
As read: 2400 rpm
